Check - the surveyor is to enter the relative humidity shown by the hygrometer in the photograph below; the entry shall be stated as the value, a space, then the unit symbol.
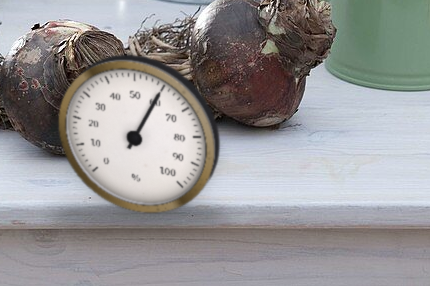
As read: 60 %
